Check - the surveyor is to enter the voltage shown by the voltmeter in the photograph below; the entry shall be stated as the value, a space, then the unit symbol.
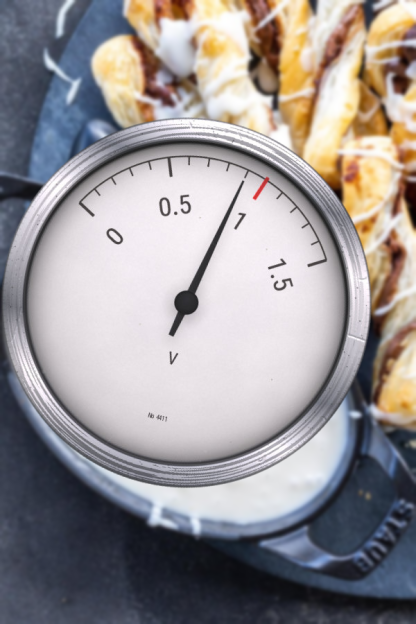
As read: 0.9 V
